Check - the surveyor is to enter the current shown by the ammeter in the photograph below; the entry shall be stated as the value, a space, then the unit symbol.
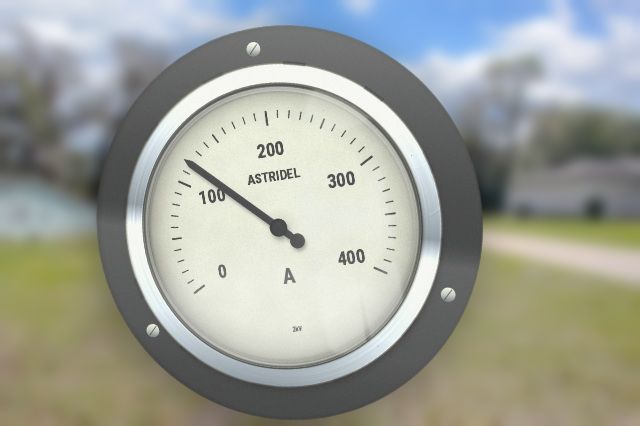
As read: 120 A
